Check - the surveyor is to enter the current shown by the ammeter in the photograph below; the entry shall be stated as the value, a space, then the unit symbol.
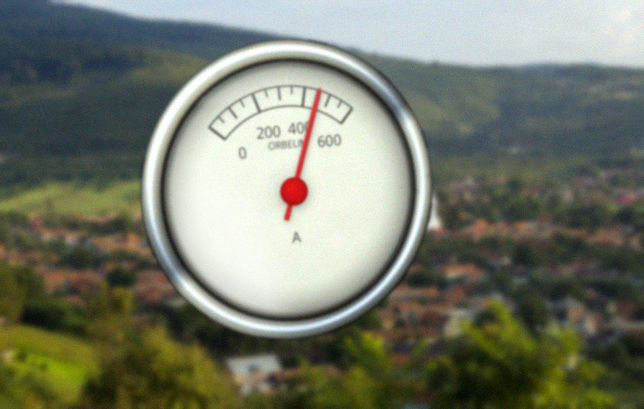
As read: 450 A
